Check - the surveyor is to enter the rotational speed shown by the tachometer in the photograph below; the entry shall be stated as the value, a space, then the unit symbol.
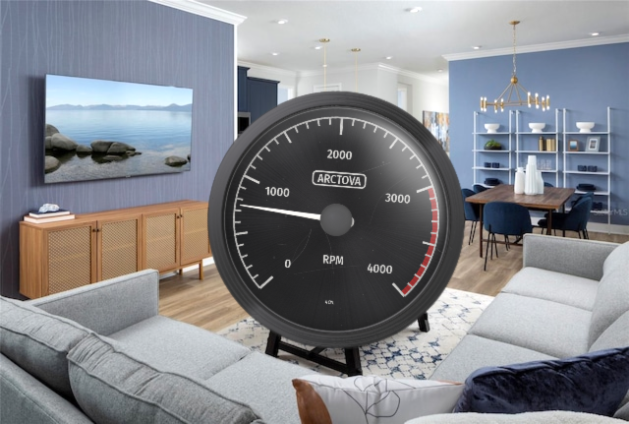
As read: 750 rpm
